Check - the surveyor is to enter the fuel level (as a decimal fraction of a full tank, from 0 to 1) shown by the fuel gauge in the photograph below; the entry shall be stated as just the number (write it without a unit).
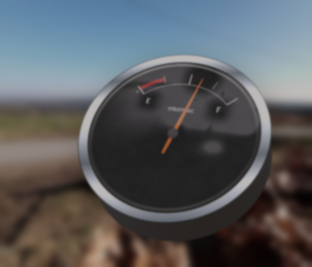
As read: 0.625
